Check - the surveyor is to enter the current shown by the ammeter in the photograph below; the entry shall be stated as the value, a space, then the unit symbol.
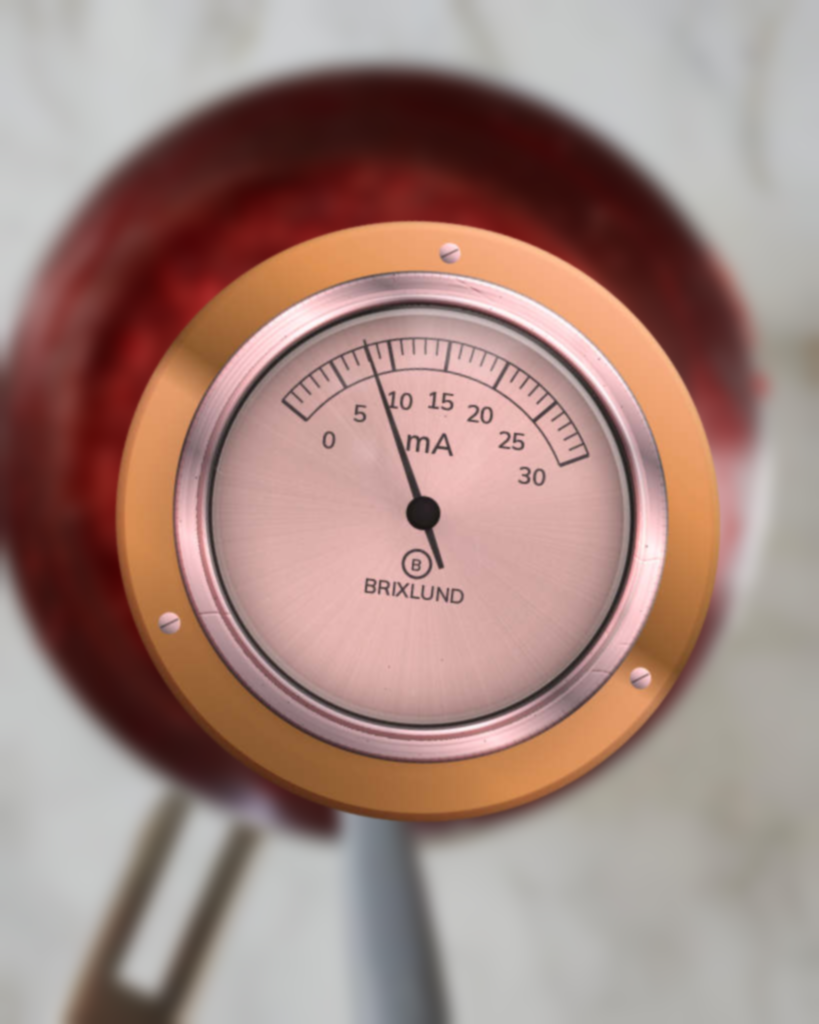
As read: 8 mA
